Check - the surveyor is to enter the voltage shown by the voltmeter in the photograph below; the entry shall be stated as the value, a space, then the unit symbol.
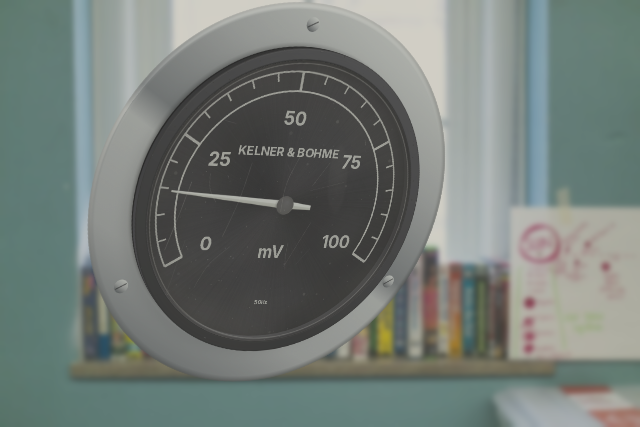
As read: 15 mV
